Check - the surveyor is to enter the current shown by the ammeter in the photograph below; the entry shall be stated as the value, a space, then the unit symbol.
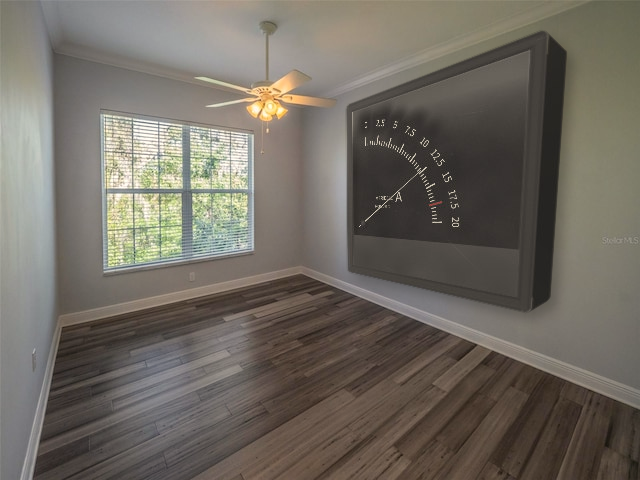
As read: 12.5 A
